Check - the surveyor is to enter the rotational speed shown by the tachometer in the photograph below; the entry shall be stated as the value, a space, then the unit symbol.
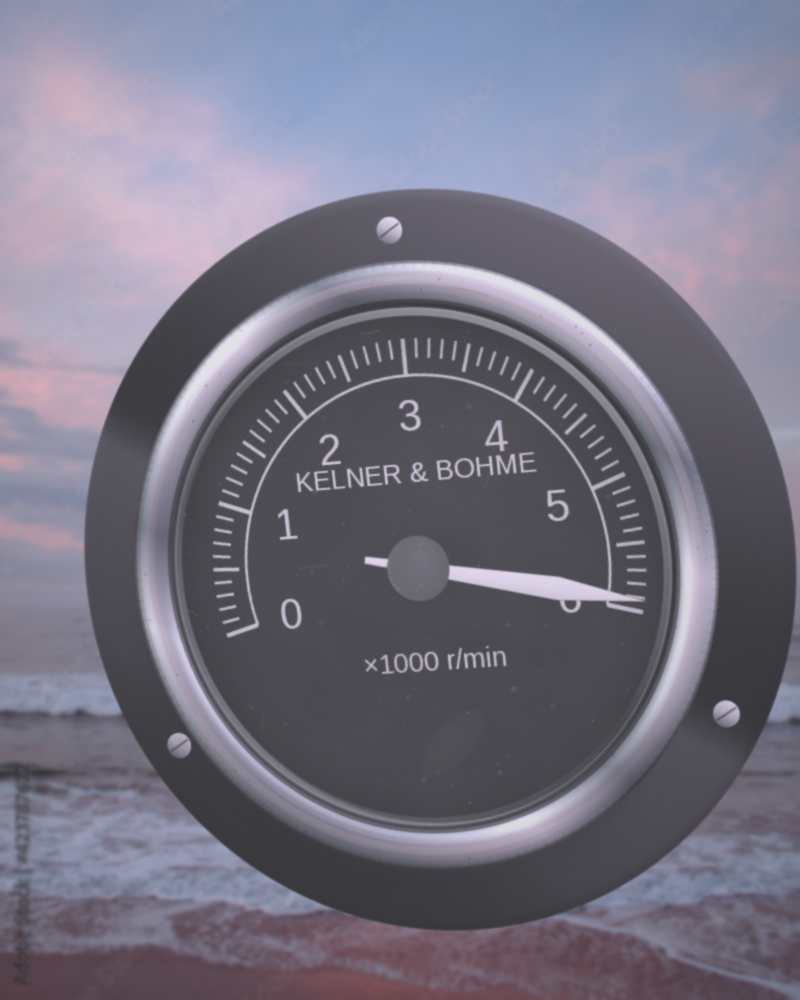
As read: 5900 rpm
